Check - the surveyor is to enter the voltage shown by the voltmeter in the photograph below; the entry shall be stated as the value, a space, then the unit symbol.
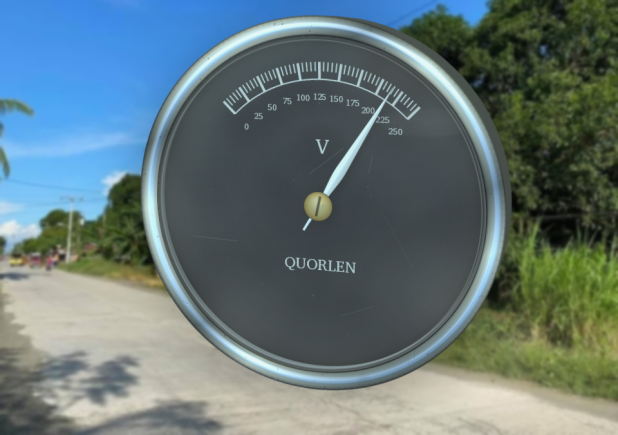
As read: 215 V
